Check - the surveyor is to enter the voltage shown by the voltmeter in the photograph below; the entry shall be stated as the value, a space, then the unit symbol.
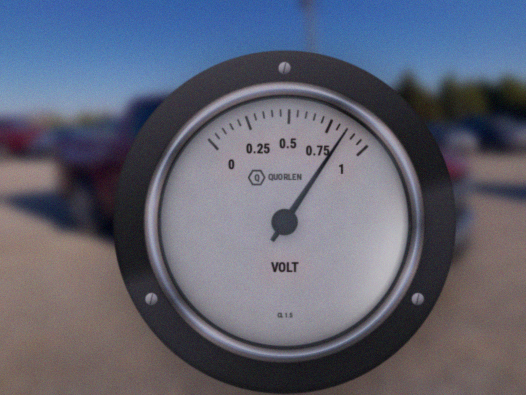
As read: 0.85 V
